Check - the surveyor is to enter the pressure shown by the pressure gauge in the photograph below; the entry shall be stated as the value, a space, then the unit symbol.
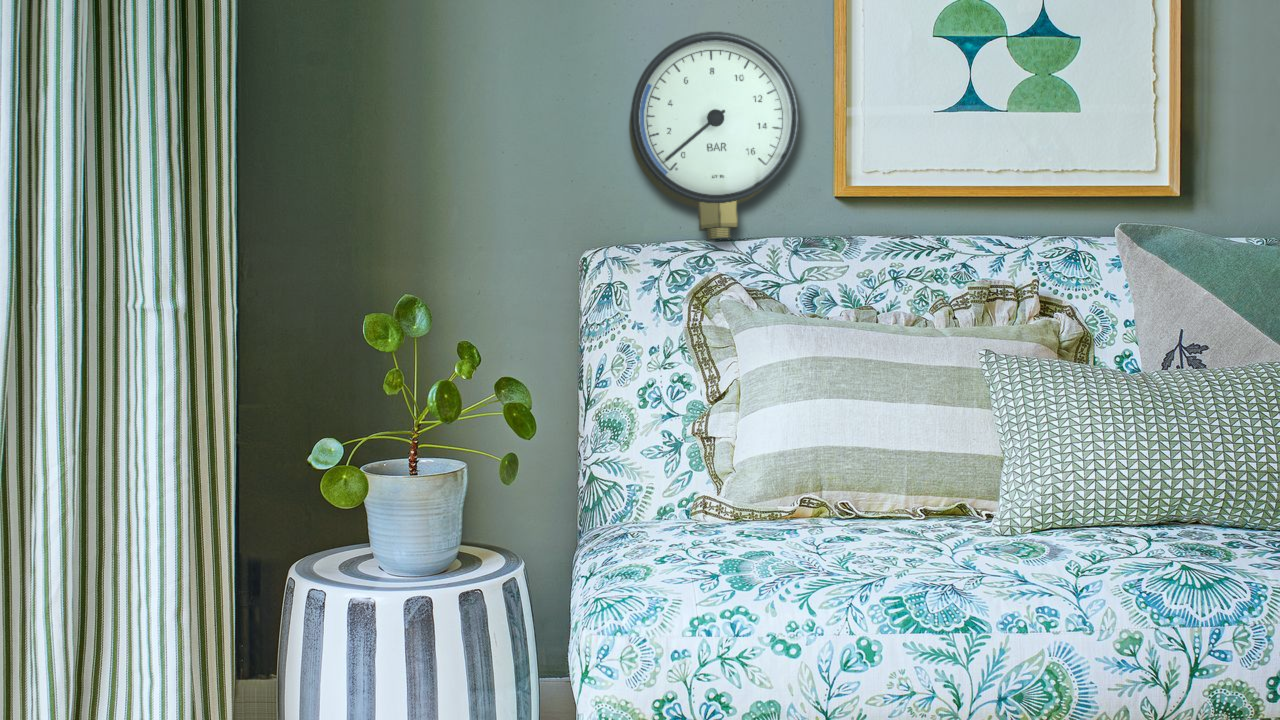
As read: 0.5 bar
